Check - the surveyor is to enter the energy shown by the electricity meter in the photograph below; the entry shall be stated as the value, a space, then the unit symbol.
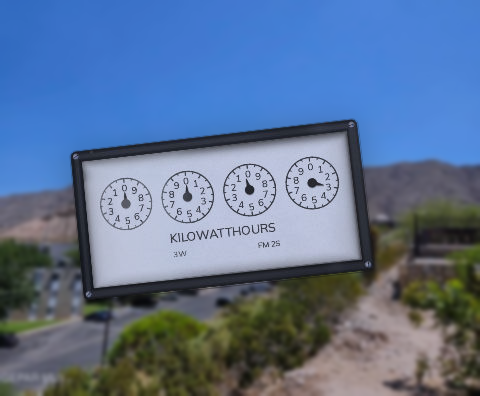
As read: 3 kWh
